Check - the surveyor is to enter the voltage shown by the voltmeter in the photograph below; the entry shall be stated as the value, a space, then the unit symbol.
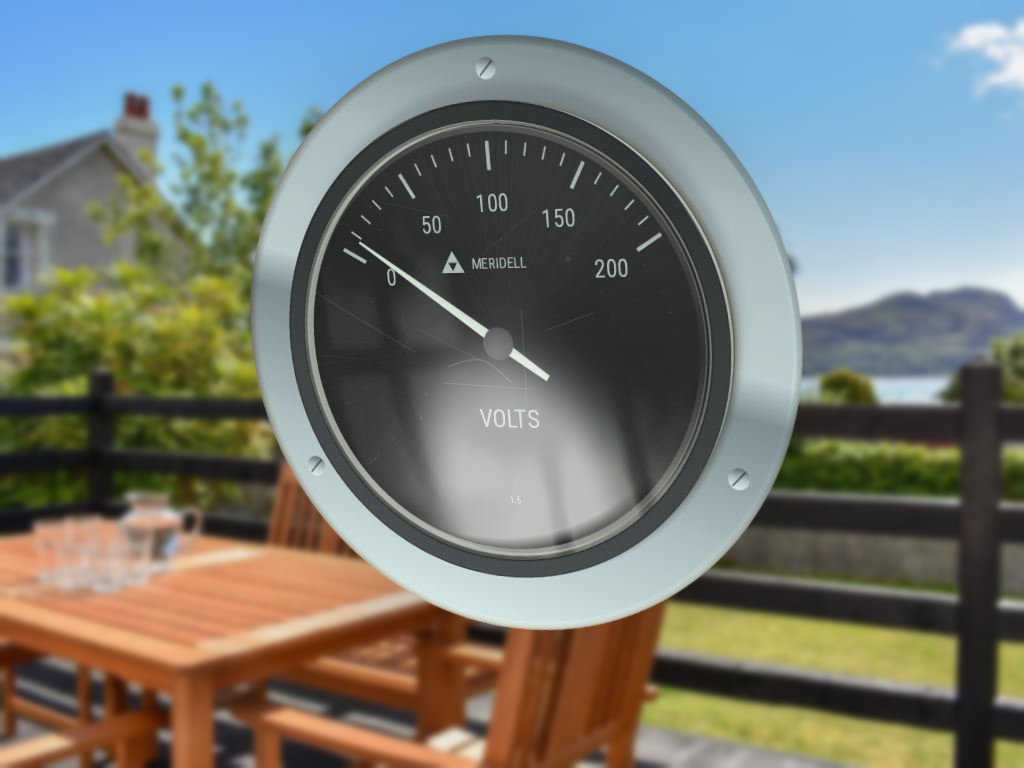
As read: 10 V
